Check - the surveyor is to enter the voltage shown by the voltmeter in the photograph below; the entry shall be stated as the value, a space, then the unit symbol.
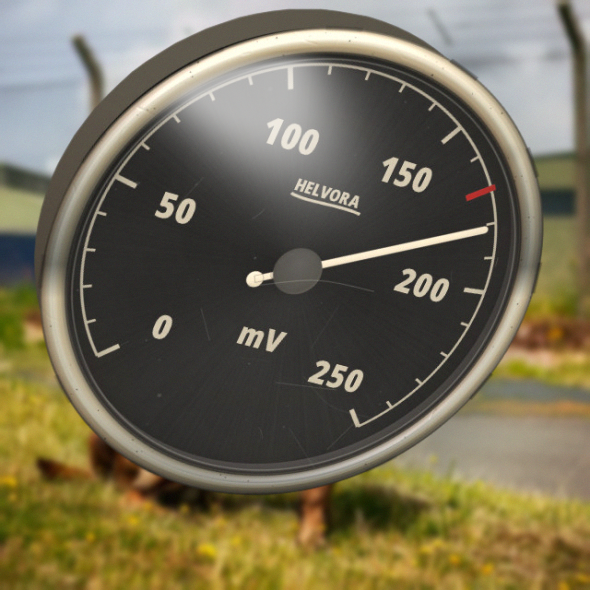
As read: 180 mV
